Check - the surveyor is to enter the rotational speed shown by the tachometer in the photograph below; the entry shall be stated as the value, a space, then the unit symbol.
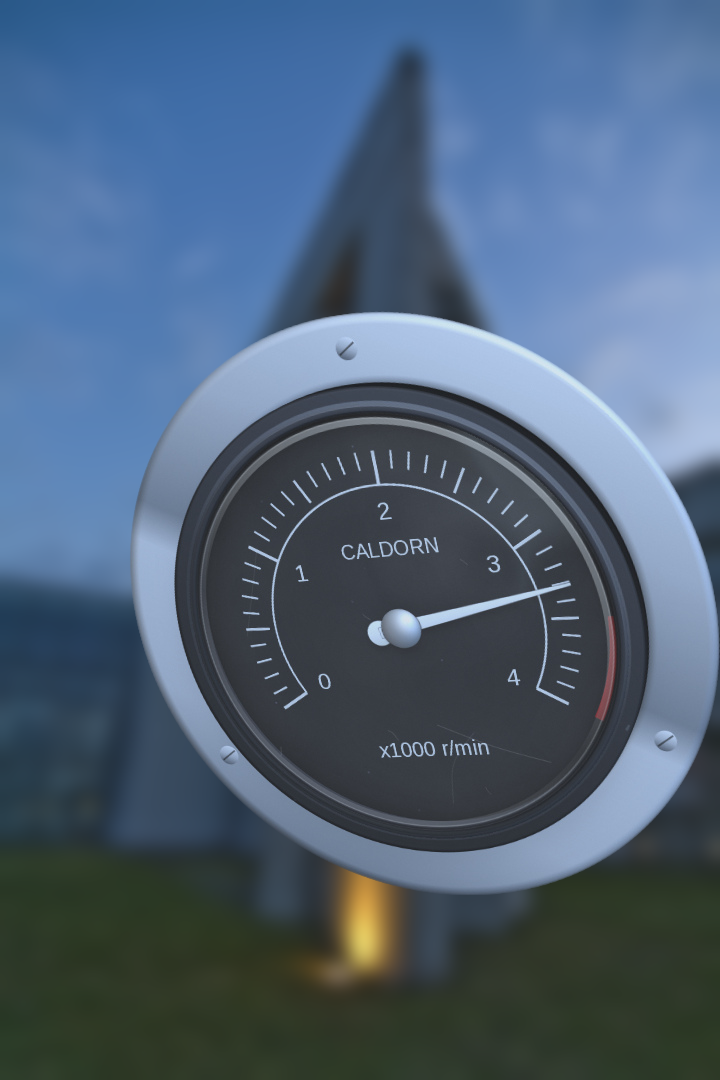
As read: 3300 rpm
